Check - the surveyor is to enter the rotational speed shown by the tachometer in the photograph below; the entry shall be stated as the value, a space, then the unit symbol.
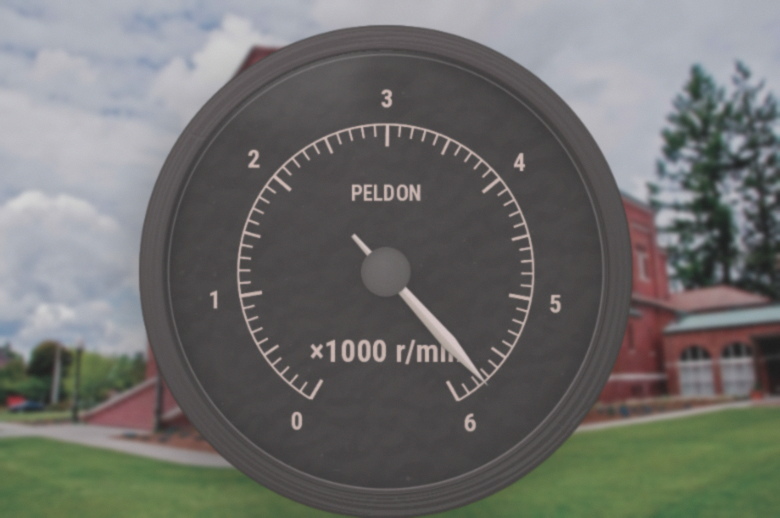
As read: 5750 rpm
